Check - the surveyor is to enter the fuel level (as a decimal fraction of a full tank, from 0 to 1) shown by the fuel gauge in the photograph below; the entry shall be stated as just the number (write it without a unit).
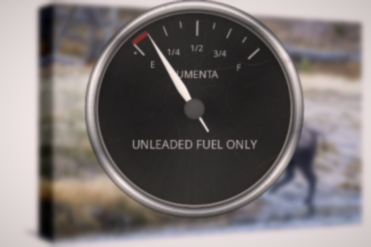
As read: 0.125
